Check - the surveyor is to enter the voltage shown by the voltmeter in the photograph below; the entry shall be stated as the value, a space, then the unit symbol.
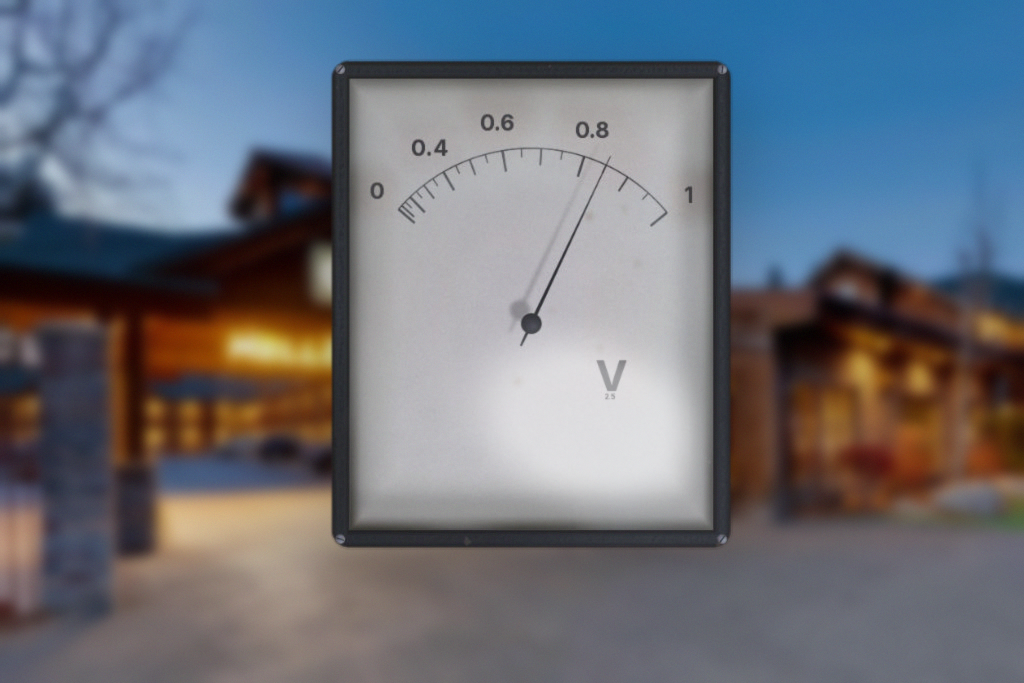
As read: 0.85 V
